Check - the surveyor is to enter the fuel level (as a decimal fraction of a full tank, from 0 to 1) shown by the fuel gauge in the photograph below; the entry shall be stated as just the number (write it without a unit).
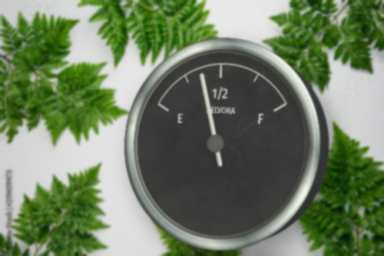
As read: 0.375
